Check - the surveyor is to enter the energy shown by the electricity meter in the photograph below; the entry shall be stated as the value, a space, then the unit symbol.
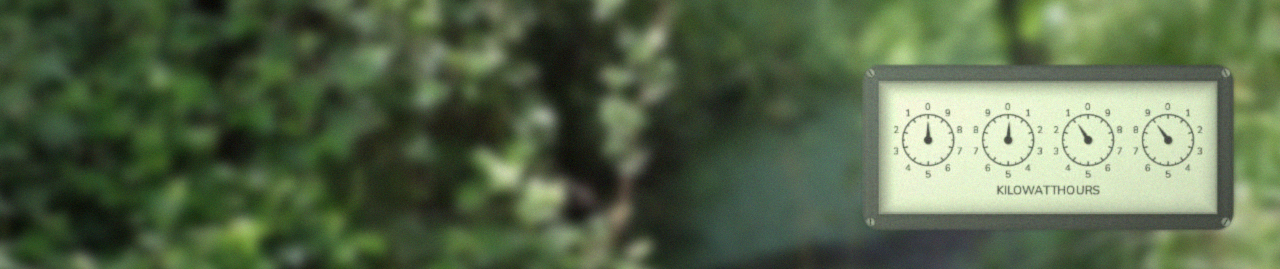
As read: 9 kWh
